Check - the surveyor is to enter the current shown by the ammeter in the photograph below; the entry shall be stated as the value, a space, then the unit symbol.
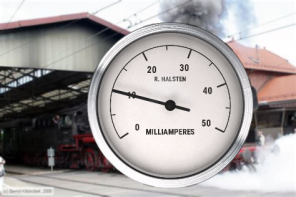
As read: 10 mA
